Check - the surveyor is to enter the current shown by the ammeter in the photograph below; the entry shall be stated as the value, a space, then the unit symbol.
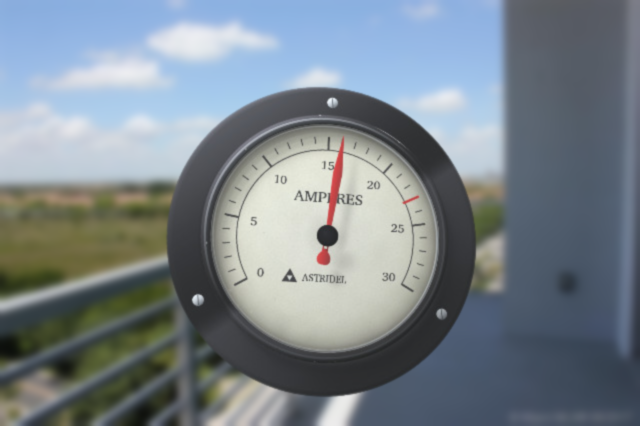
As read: 16 A
